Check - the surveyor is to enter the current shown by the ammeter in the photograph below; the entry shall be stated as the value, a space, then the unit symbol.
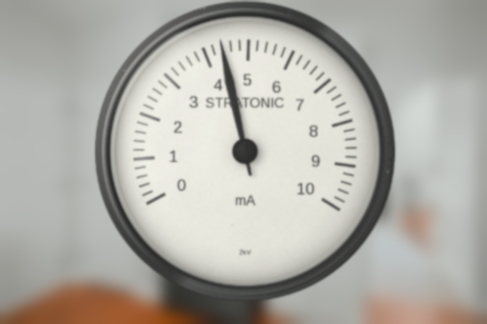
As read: 4.4 mA
